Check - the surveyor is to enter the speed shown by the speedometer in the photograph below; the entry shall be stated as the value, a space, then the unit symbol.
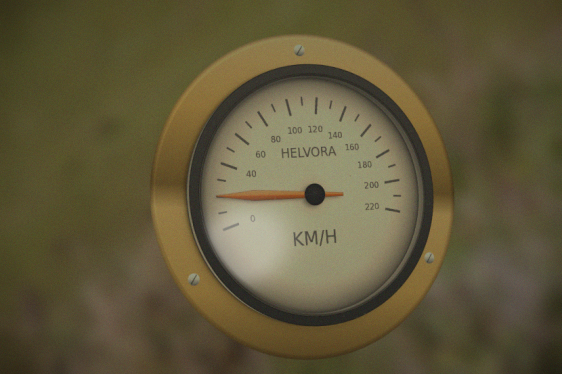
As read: 20 km/h
